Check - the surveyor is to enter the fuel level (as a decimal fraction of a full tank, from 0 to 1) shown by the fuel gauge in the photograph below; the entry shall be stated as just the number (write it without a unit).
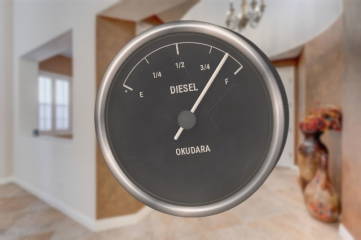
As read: 0.875
